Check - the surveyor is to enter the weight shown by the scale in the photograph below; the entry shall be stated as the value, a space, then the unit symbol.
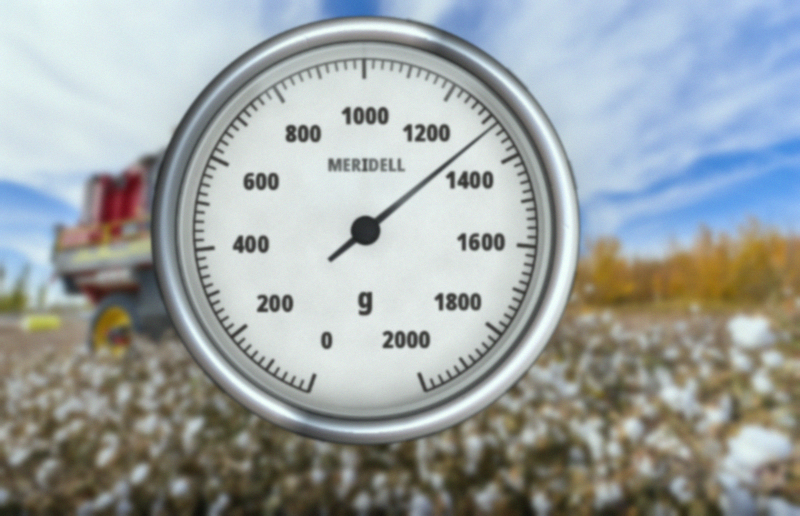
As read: 1320 g
